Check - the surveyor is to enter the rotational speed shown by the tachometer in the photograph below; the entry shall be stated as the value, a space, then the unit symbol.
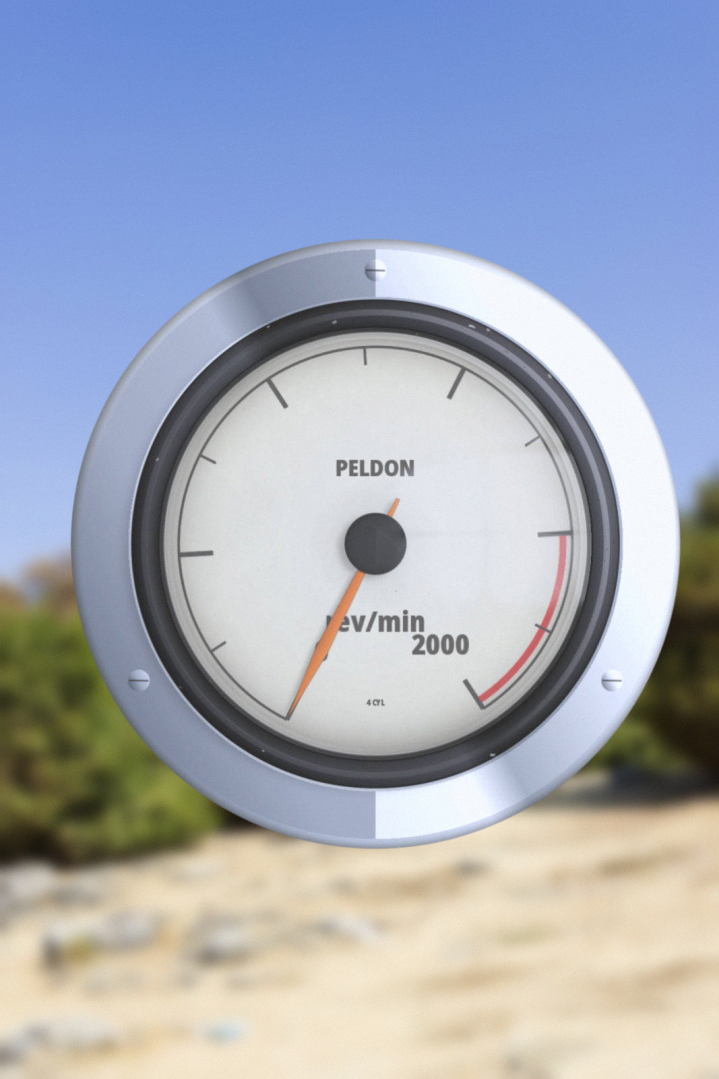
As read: 0 rpm
